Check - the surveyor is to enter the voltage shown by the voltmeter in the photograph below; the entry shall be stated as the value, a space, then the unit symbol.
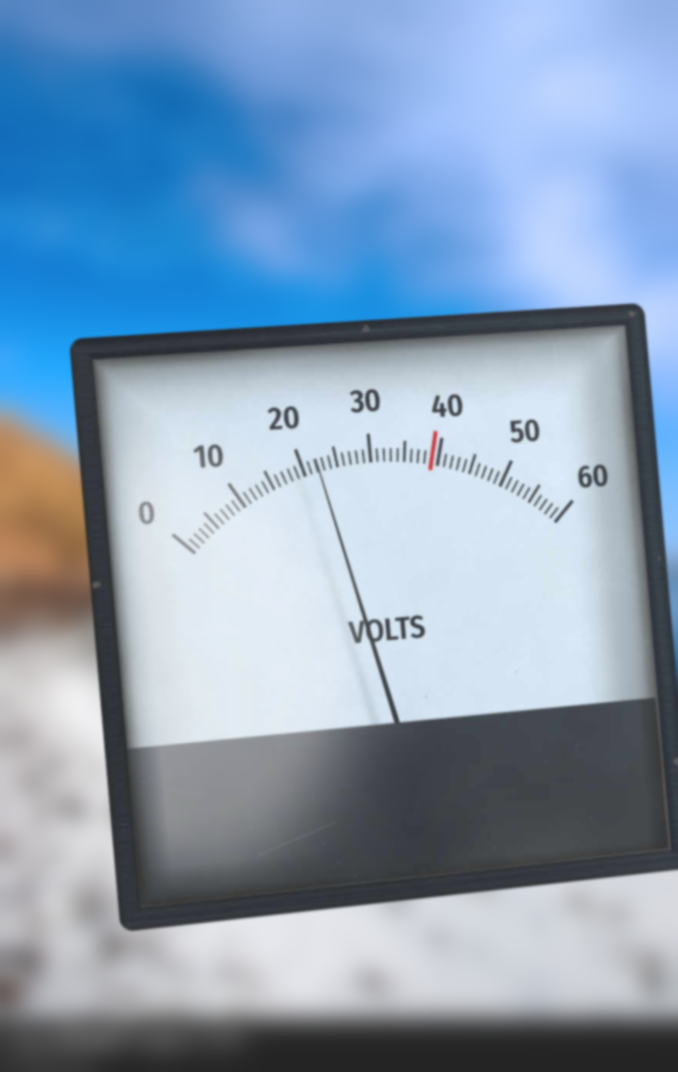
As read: 22 V
